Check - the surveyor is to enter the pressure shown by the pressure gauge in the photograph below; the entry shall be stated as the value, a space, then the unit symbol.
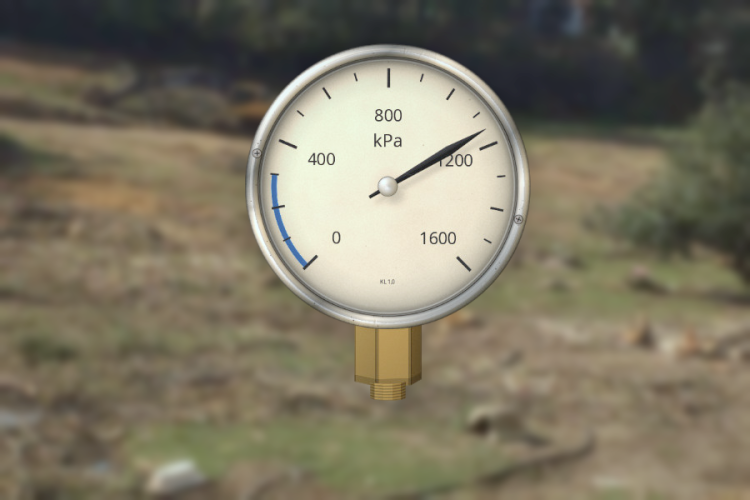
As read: 1150 kPa
